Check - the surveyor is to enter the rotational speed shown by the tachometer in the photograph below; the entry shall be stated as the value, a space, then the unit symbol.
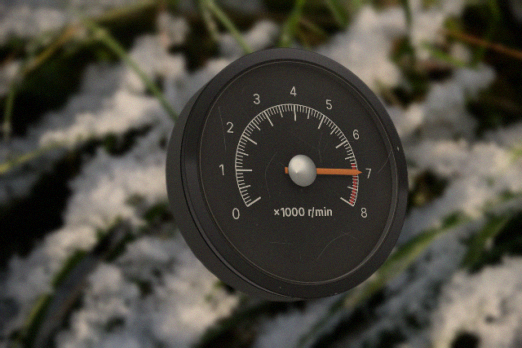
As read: 7000 rpm
